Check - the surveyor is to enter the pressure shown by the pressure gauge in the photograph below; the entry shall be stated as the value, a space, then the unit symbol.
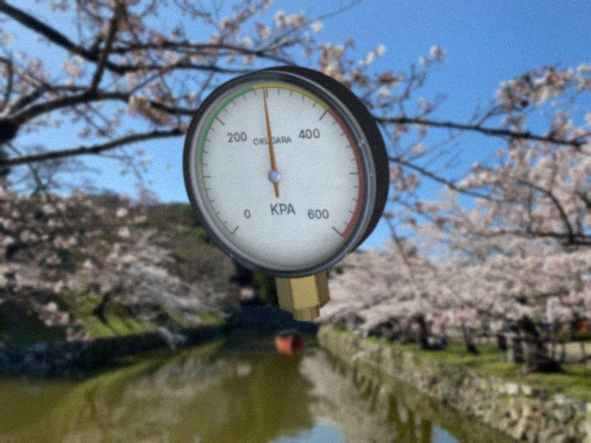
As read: 300 kPa
